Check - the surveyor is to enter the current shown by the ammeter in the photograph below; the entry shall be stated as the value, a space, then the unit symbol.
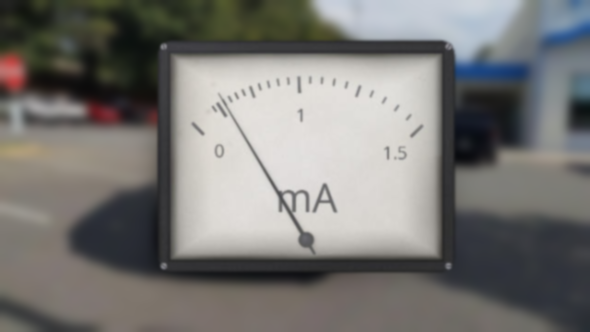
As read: 0.55 mA
